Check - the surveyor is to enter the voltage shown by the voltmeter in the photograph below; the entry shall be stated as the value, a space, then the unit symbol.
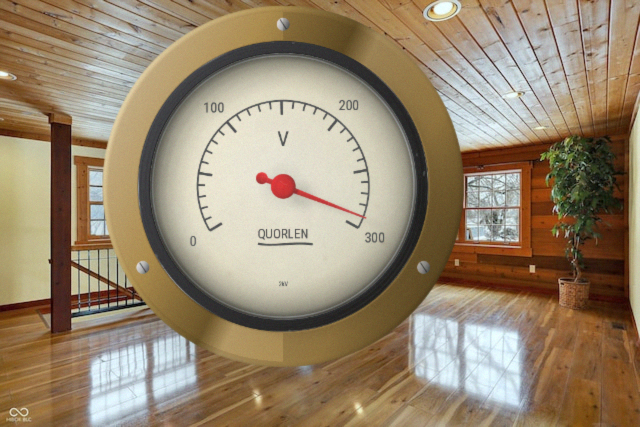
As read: 290 V
